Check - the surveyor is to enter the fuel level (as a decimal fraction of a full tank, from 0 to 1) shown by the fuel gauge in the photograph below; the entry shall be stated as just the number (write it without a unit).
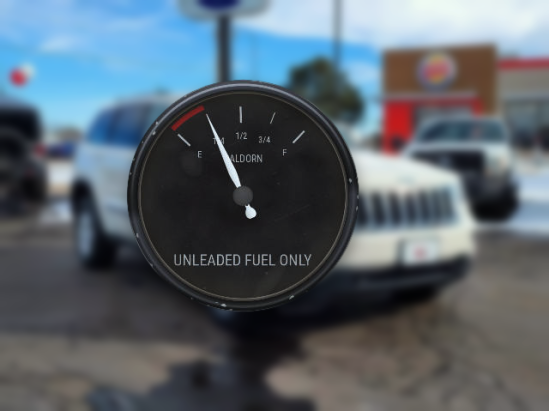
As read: 0.25
